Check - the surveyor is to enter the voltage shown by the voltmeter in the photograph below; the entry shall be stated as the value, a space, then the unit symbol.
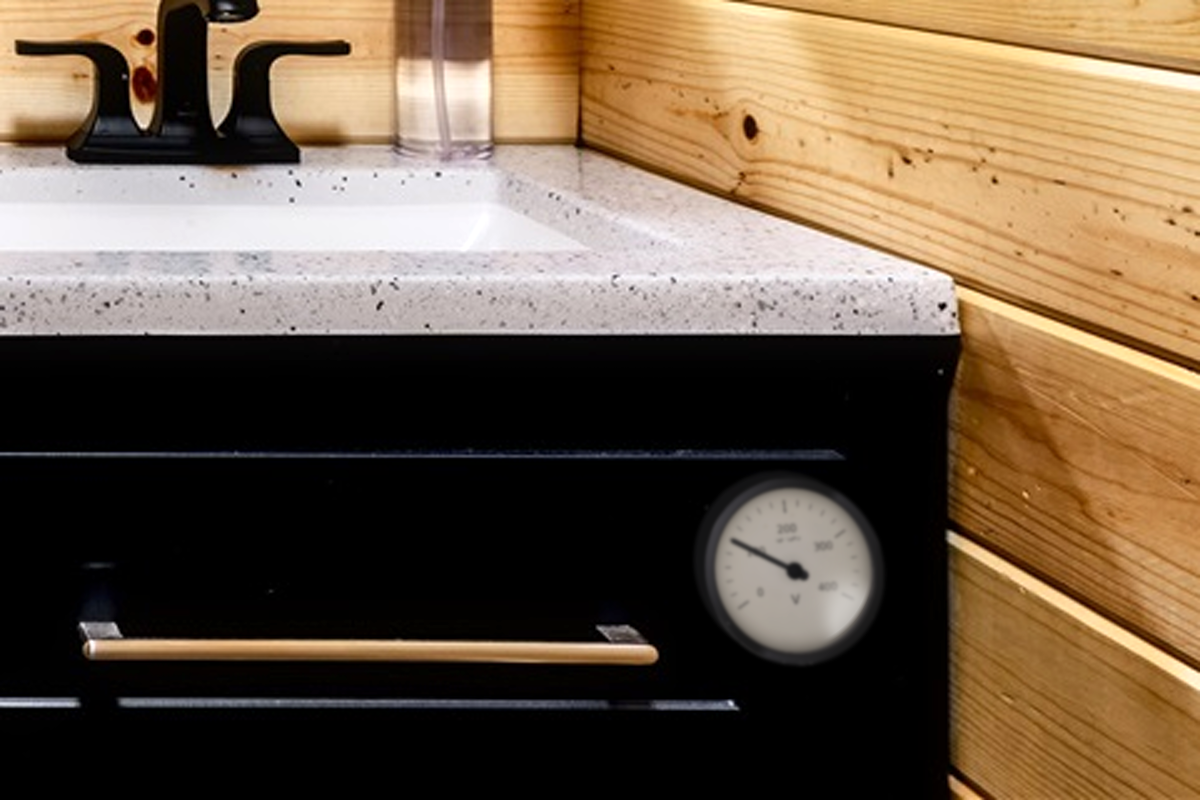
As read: 100 V
